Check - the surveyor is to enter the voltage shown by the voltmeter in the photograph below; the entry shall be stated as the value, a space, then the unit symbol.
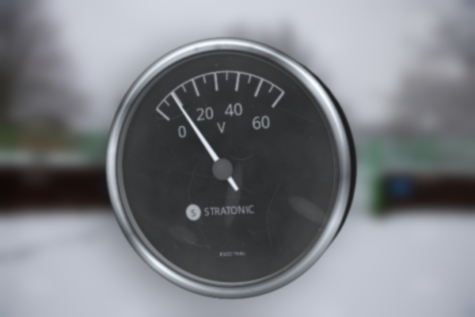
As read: 10 V
